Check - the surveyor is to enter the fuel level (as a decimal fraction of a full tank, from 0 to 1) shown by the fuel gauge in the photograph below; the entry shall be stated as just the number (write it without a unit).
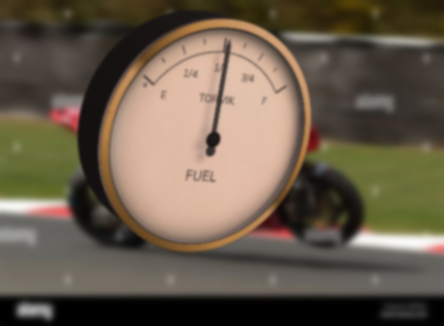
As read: 0.5
